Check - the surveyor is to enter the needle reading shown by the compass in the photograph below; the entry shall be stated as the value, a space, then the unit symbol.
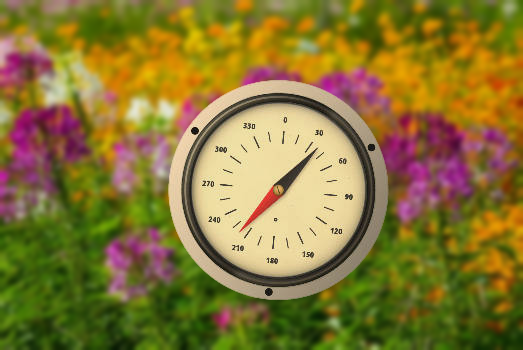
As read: 217.5 °
